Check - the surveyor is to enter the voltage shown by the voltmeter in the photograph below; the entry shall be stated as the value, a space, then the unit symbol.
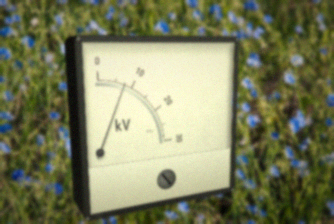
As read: 7.5 kV
